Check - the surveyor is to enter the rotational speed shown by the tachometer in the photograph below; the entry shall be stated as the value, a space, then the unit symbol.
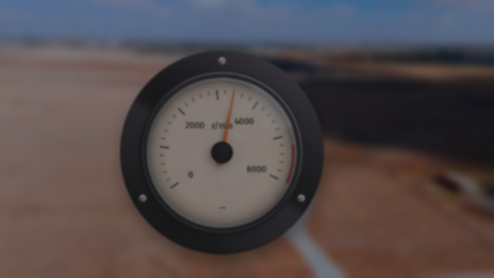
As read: 3400 rpm
